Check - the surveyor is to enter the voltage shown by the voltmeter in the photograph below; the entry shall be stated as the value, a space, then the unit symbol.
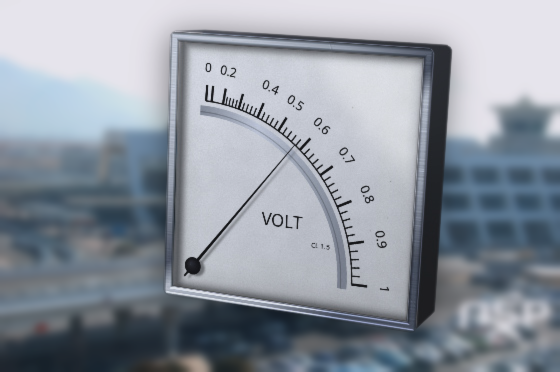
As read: 0.58 V
